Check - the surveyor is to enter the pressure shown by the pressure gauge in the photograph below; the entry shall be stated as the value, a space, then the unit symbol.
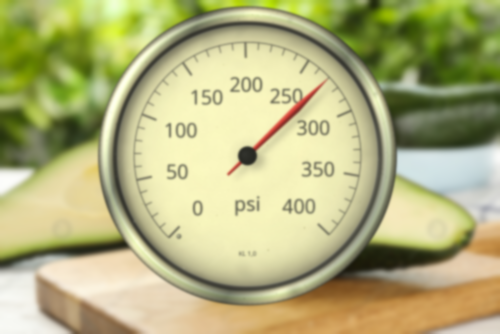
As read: 270 psi
